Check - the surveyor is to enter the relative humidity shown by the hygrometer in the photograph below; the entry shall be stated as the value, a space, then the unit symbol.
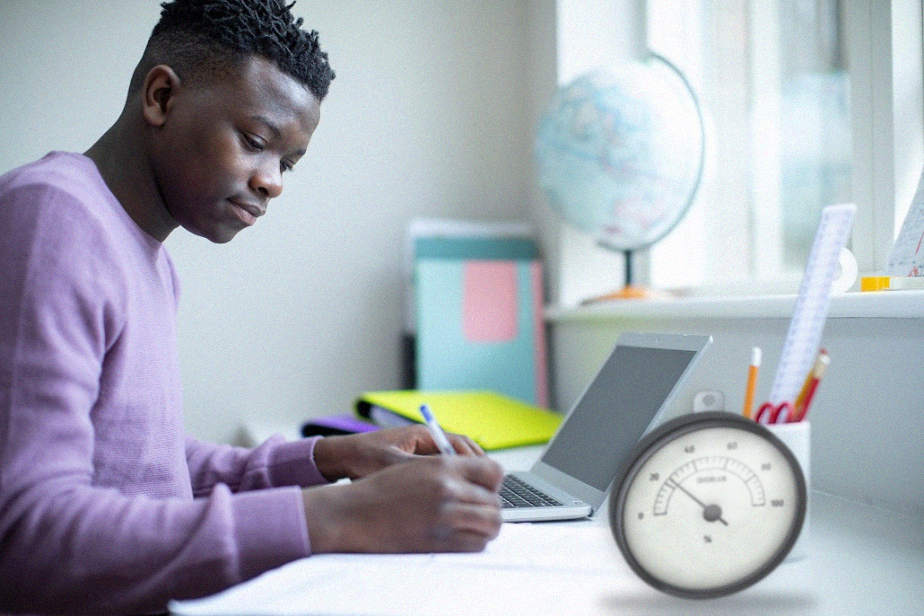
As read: 24 %
